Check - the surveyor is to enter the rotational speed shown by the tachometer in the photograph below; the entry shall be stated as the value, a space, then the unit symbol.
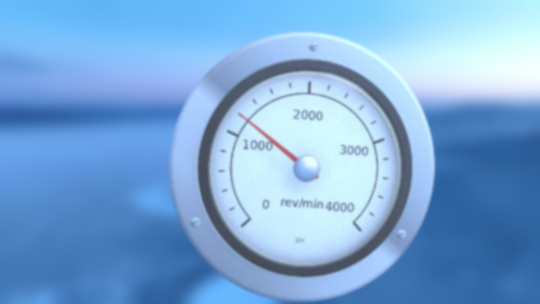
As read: 1200 rpm
